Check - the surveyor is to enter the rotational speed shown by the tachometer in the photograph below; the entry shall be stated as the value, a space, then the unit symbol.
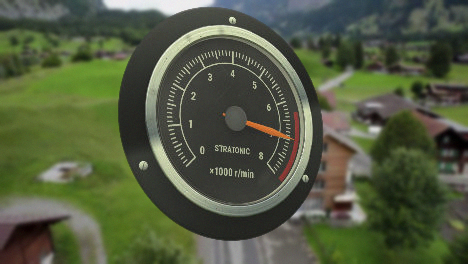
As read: 7000 rpm
